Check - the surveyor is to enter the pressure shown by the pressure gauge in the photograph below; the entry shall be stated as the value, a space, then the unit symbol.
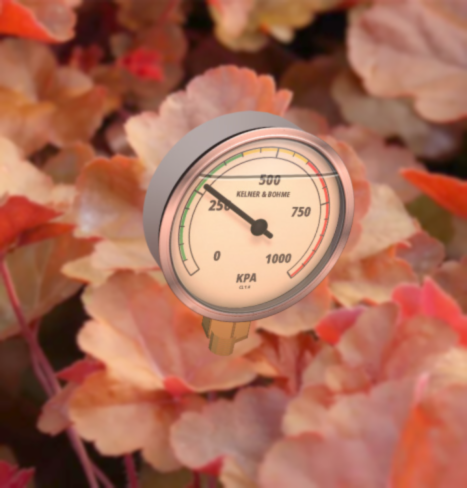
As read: 275 kPa
